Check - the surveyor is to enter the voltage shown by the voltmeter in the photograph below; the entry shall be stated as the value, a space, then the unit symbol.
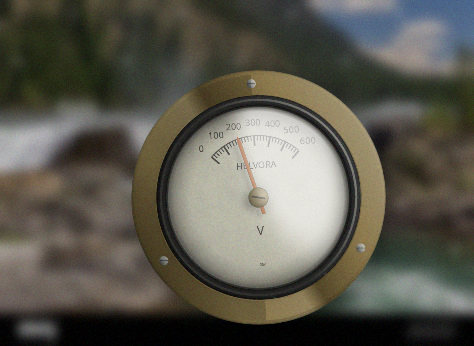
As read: 200 V
